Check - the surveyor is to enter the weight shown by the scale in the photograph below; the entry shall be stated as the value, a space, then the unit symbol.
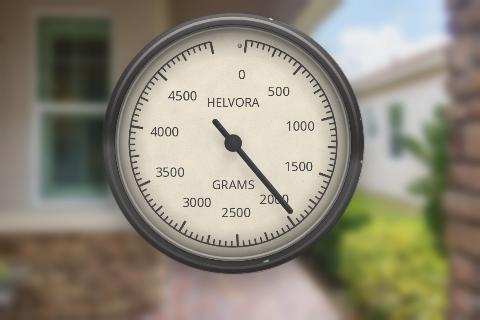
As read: 1950 g
